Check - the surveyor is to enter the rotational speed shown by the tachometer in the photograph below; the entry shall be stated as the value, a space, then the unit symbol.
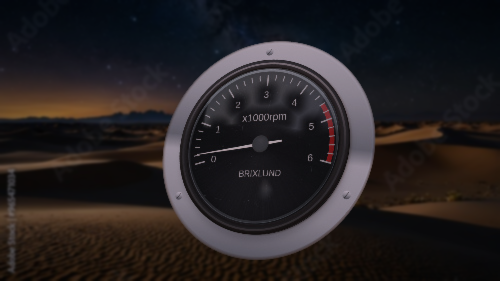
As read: 200 rpm
